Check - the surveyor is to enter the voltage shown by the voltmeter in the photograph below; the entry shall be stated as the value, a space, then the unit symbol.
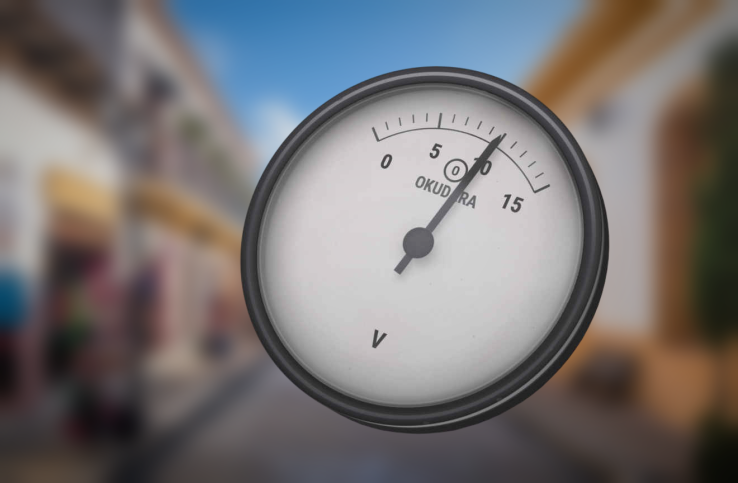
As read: 10 V
